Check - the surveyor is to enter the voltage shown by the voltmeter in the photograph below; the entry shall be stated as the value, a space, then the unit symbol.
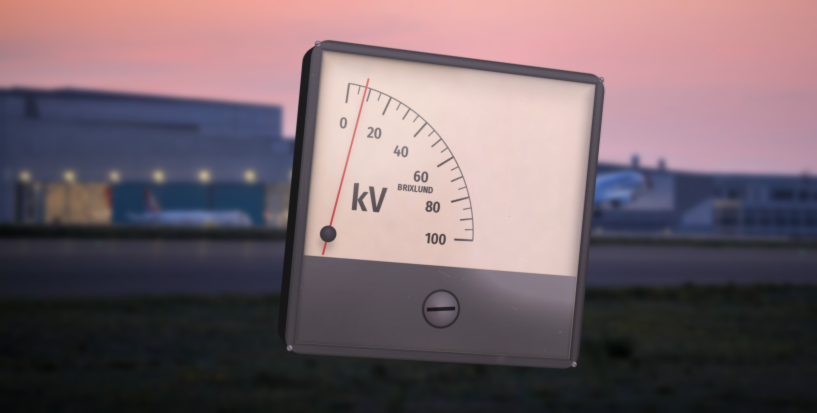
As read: 7.5 kV
